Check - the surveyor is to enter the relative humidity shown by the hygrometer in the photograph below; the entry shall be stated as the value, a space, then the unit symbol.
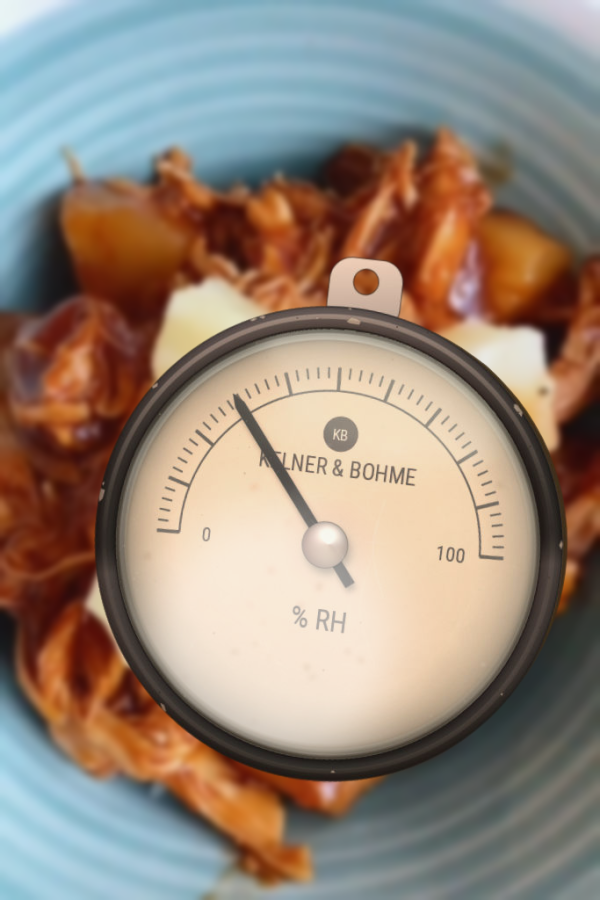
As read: 30 %
